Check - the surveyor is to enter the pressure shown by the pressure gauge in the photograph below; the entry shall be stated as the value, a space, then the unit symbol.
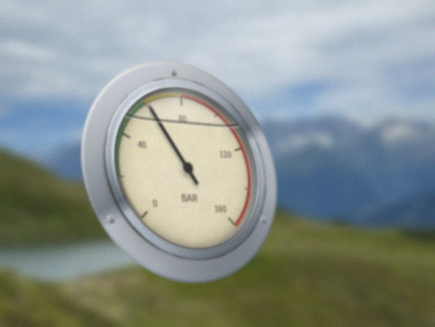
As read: 60 bar
